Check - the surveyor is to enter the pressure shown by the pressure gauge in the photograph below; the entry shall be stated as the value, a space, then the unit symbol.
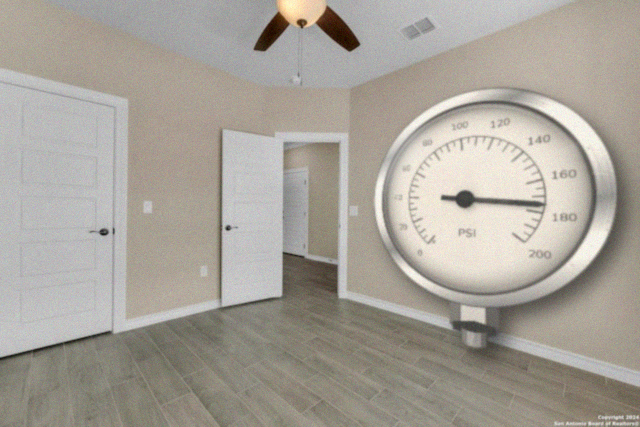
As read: 175 psi
